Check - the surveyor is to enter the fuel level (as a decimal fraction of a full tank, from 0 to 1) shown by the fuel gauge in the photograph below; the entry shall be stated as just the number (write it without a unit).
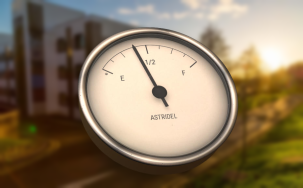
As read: 0.375
